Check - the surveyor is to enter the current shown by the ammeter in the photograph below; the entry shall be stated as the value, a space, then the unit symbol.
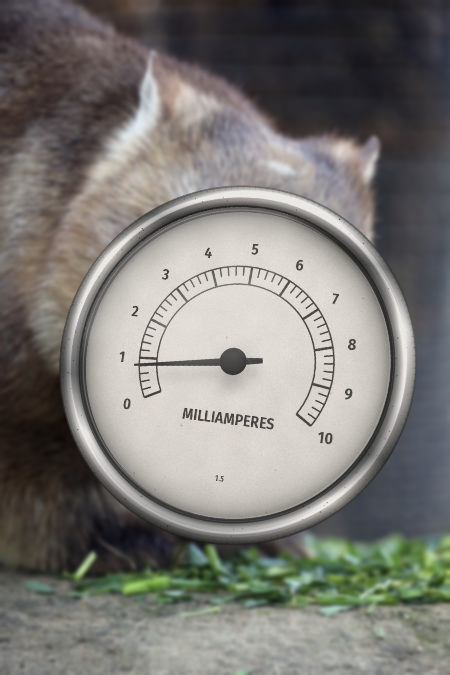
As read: 0.8 mA
